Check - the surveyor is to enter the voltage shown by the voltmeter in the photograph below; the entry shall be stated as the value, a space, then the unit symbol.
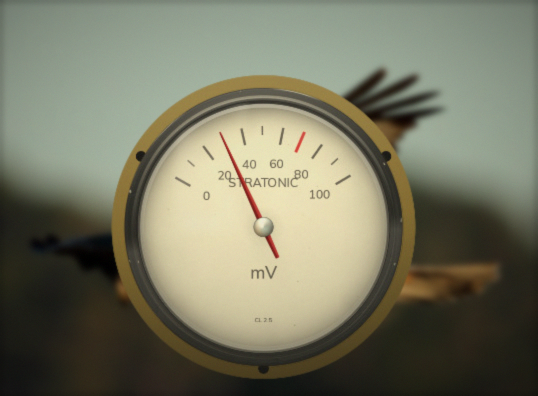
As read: 30 mV
